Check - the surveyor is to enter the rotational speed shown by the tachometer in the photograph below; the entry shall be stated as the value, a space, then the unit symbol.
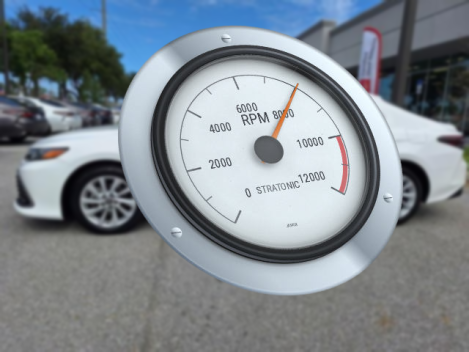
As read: 8000 rpm
